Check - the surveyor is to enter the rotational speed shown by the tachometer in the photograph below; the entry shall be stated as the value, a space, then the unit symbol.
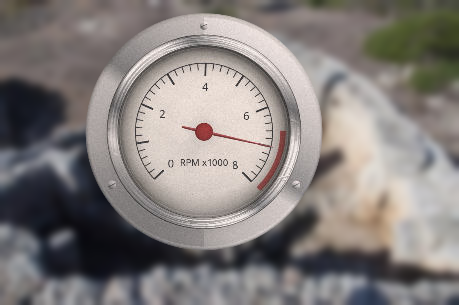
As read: 7000 rpm
